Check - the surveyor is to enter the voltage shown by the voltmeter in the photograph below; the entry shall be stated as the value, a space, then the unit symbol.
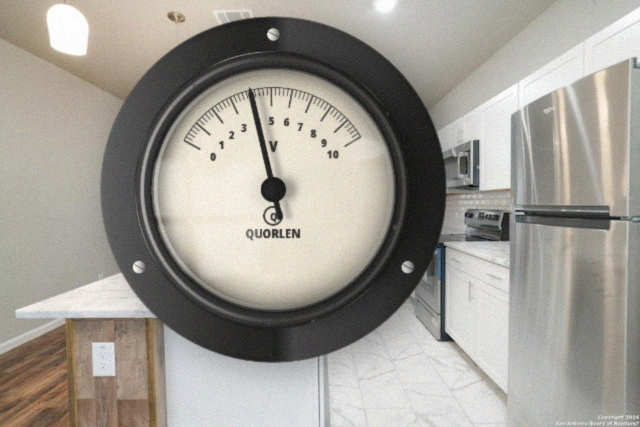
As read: 4 V
